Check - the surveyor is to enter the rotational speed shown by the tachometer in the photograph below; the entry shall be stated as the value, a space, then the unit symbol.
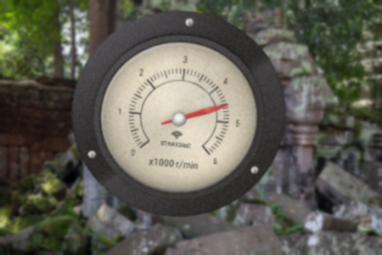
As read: 4500 rpm
